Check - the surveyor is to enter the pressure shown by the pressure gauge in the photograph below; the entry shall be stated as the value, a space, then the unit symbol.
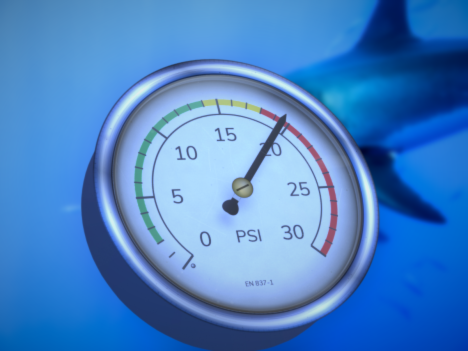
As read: 19.5 psi
